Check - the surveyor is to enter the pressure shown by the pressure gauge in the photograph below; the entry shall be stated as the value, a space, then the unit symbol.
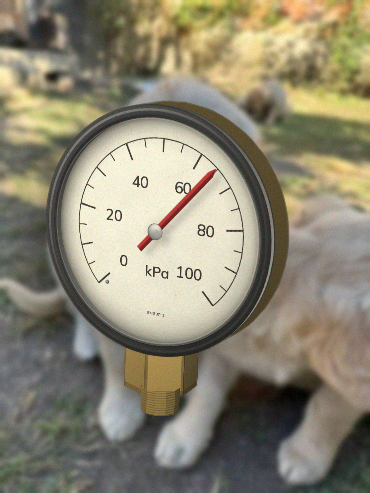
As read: 65 kPa
